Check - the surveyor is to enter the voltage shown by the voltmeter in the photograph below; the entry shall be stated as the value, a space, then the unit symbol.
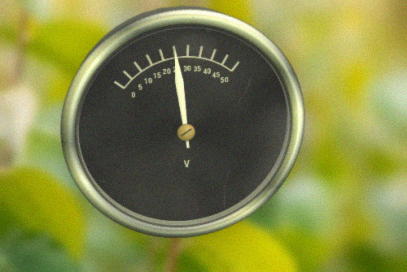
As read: 25 V
